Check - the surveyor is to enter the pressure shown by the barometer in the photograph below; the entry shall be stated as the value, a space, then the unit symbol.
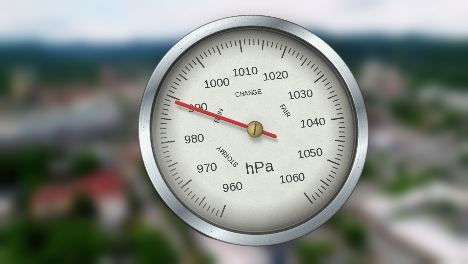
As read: 989 hPa
